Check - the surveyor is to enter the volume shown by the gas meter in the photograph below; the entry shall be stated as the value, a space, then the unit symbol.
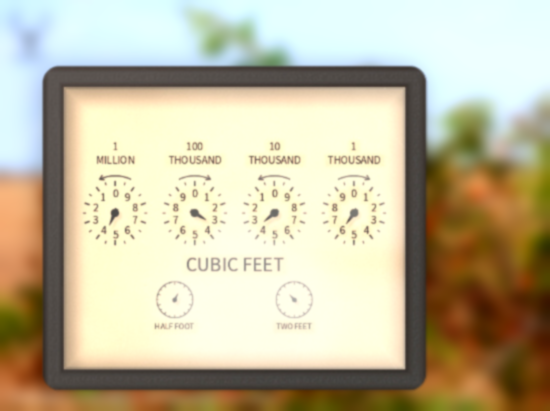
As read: 433600 ft³
